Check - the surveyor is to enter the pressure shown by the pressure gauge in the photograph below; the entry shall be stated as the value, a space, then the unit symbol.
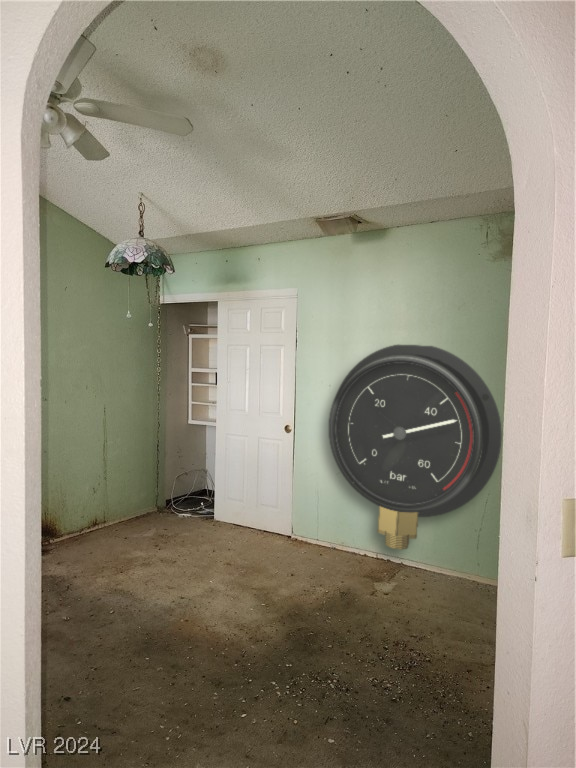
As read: 45 bar
